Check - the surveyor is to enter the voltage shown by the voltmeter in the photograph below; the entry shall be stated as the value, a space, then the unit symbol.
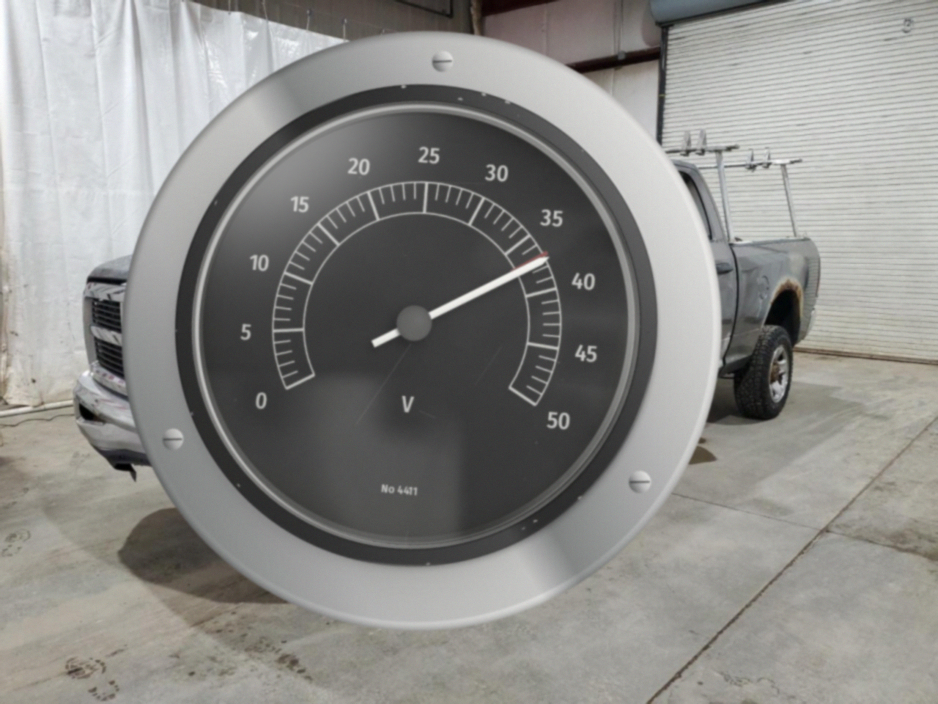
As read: 37.5 V
